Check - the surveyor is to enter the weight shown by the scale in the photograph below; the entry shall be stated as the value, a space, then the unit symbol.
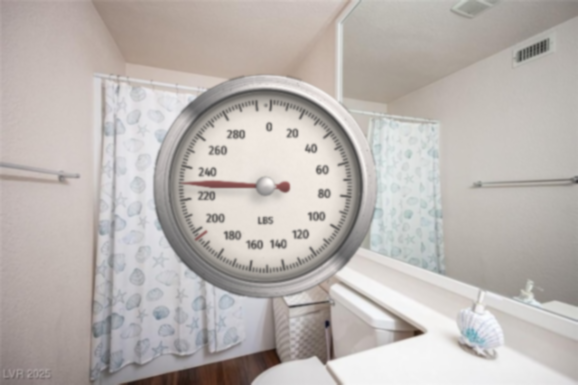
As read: 230 lb
